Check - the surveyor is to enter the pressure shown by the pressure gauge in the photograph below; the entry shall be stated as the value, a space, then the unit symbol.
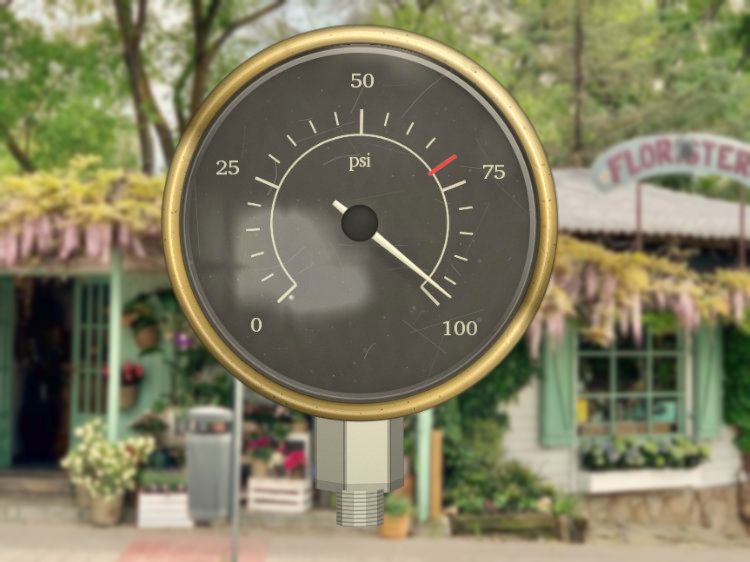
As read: 97.5 psi
